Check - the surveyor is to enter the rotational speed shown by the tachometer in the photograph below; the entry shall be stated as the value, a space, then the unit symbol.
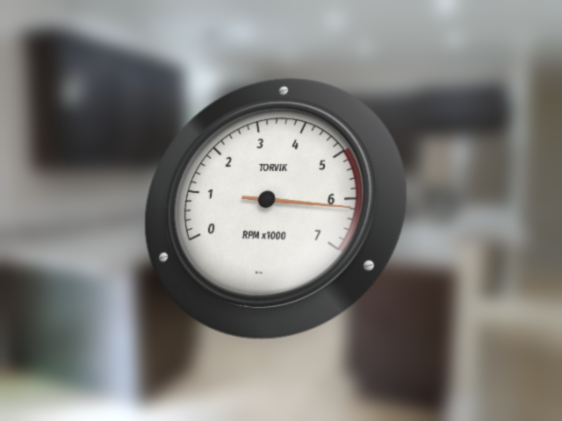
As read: 6200 rpm
